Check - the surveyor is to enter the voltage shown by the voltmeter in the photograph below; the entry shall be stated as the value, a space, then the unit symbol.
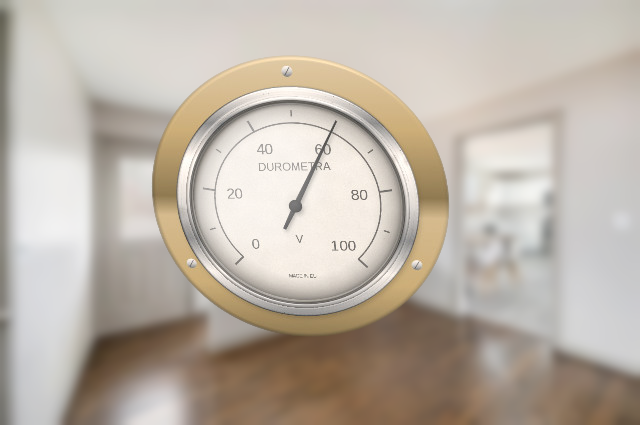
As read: 60 V
